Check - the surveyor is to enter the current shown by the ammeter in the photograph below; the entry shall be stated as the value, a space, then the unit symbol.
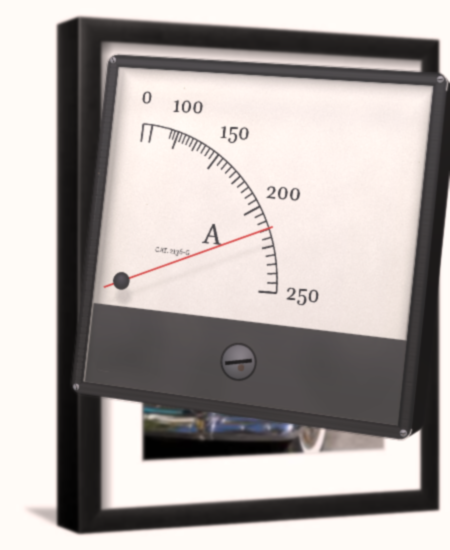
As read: 215 A
